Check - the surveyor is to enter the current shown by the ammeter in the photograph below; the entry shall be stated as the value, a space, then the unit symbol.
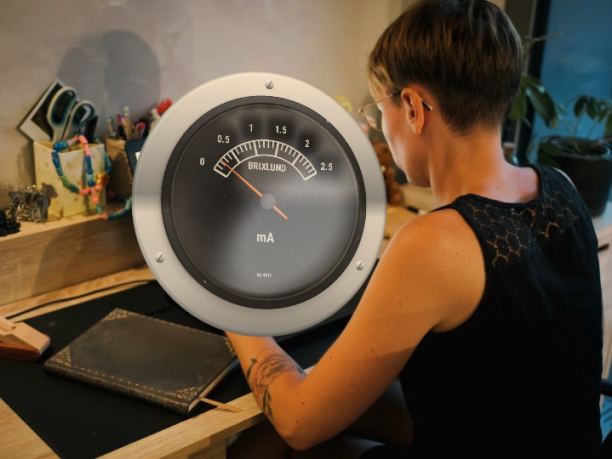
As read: 0.2 mA
